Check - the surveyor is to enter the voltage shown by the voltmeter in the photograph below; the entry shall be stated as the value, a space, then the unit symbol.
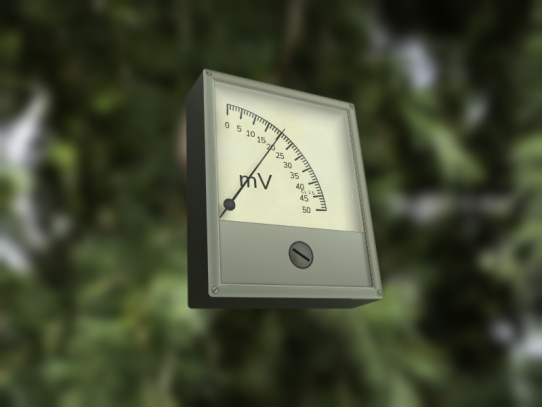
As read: 20 mV
